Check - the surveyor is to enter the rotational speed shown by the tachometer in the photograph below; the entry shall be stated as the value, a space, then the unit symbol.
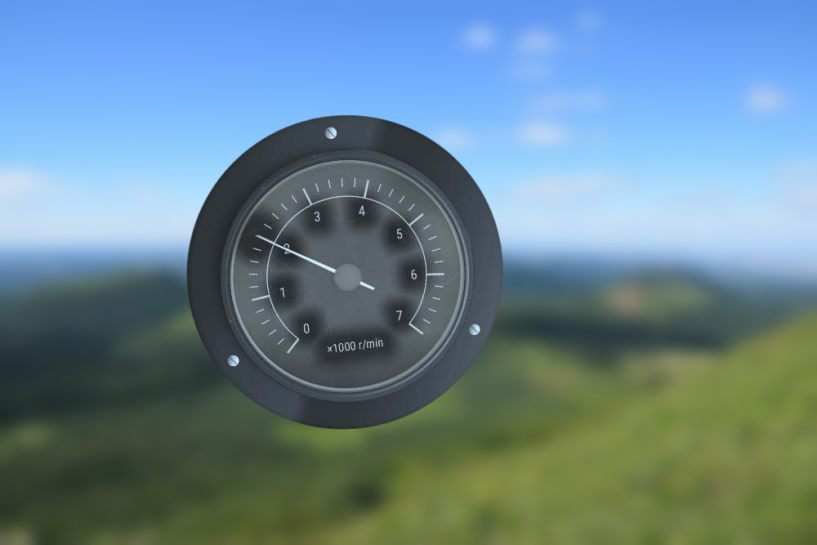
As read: 2000 rpm
